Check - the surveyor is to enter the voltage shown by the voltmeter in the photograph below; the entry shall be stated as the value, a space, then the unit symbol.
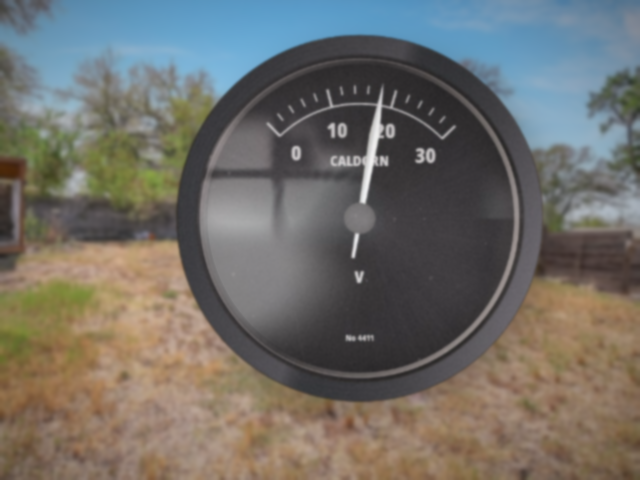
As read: 18 V
